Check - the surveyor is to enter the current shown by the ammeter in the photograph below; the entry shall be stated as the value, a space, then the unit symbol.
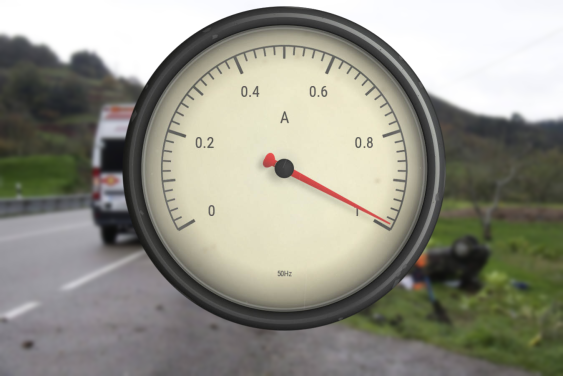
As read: 0.99 A
